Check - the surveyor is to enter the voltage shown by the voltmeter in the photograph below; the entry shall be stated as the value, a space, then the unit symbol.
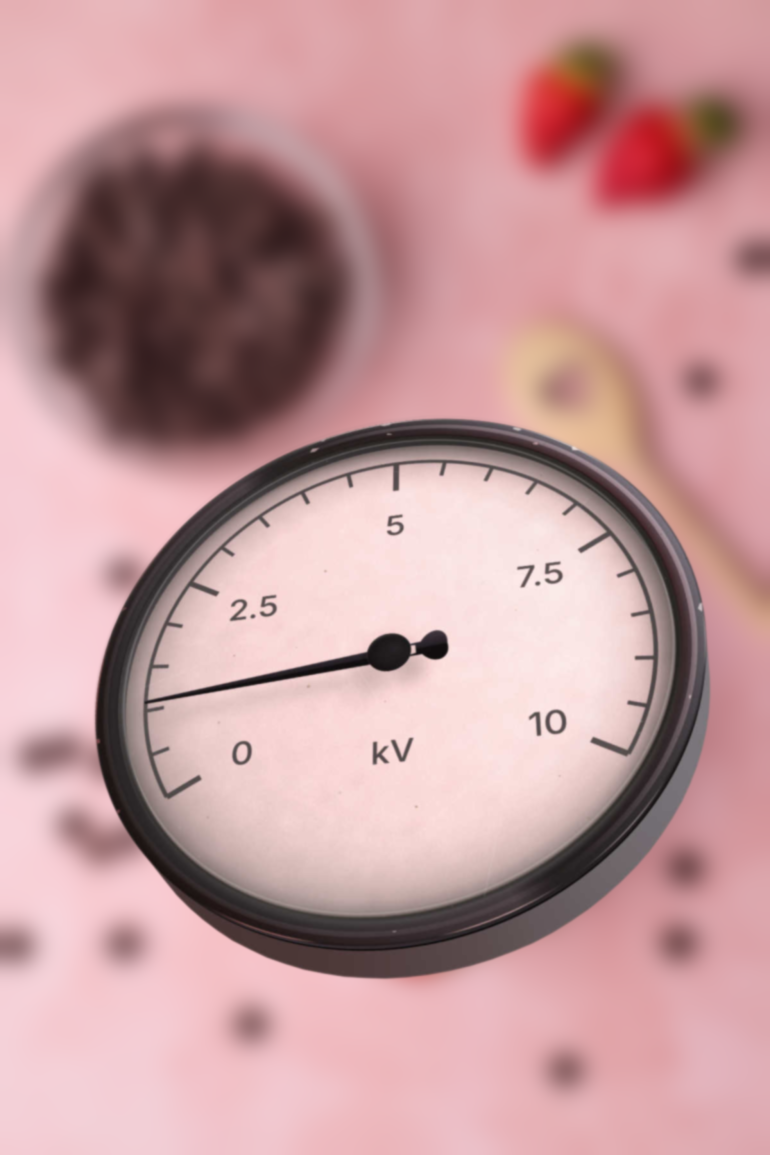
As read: 1 kV
